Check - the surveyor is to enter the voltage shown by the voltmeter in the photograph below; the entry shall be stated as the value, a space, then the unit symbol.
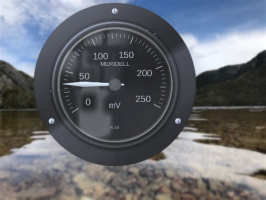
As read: 35 mV
